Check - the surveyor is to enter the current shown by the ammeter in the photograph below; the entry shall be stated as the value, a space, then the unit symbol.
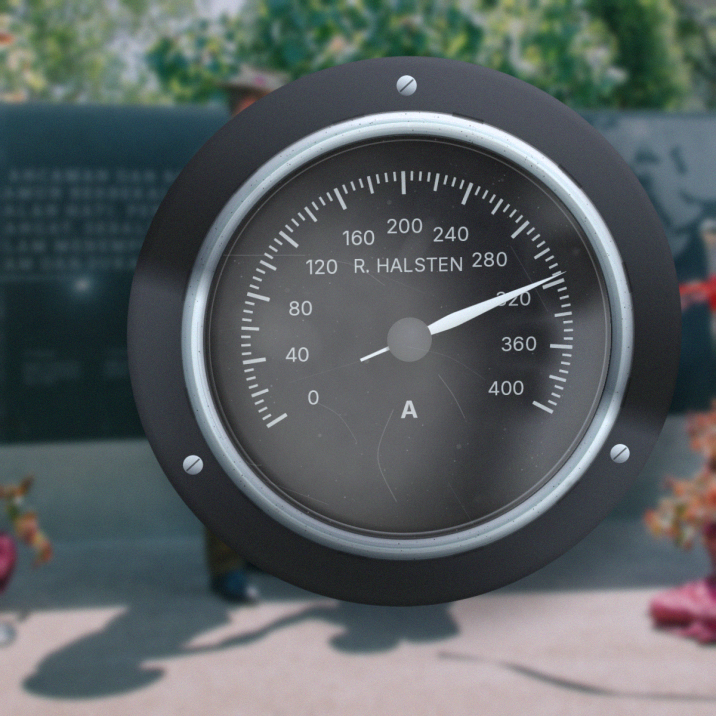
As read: 315 A
